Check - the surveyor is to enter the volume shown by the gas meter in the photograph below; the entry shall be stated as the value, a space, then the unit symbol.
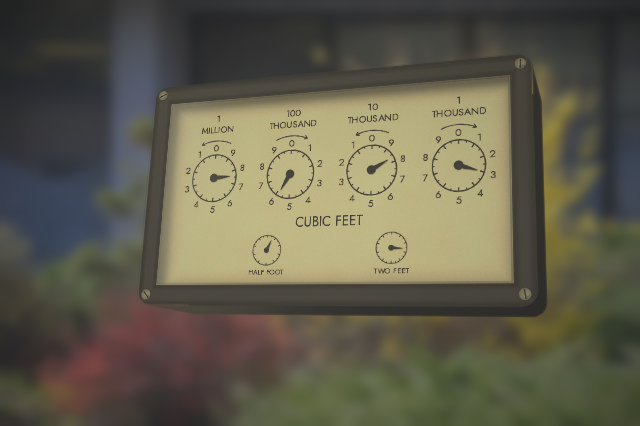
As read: 758300 ft³
